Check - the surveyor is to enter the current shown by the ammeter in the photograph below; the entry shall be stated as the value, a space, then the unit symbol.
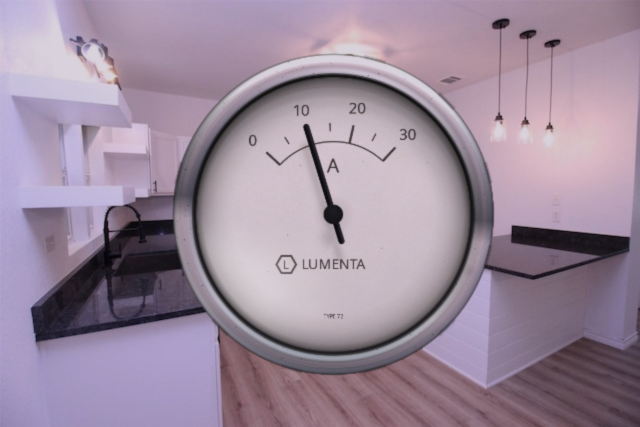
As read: 10 A
